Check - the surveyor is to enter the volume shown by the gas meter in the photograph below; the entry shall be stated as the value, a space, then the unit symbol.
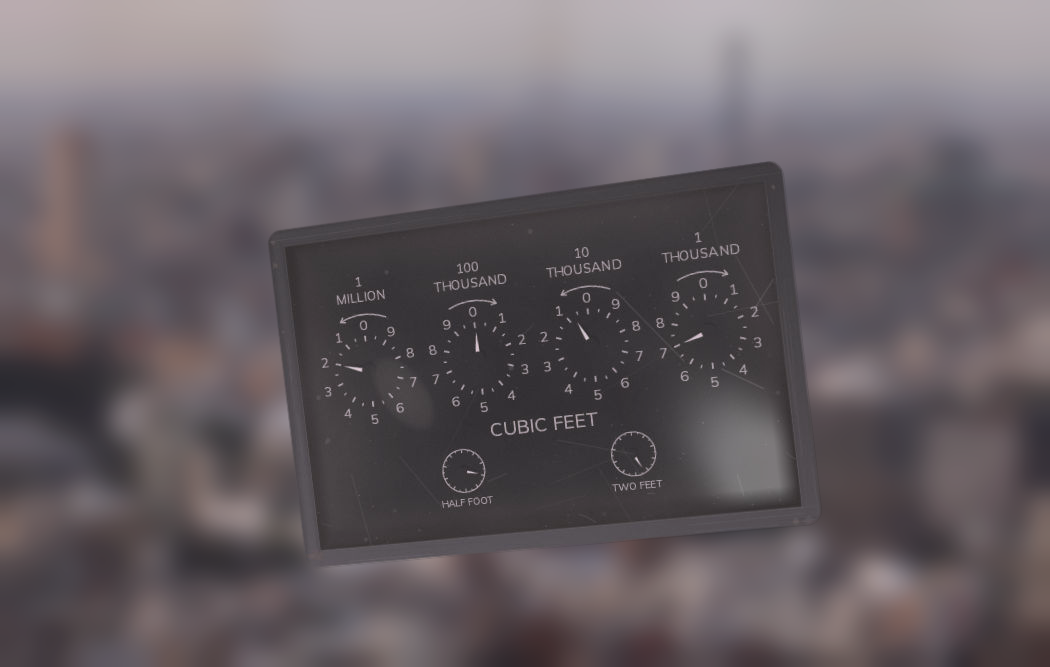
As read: 200700 ft³
